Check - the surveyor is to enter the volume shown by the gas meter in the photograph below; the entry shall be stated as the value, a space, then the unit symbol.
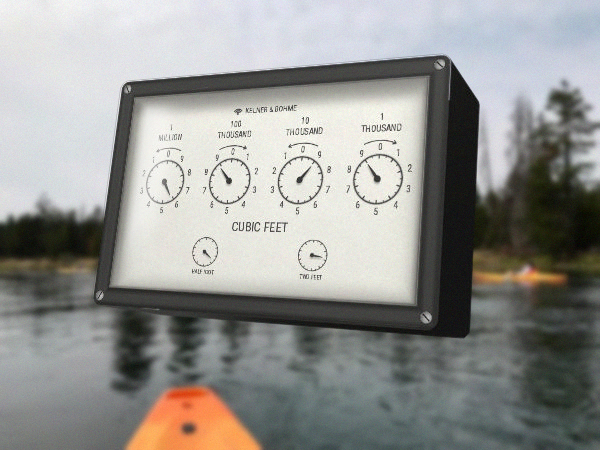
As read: 588900 ft³
